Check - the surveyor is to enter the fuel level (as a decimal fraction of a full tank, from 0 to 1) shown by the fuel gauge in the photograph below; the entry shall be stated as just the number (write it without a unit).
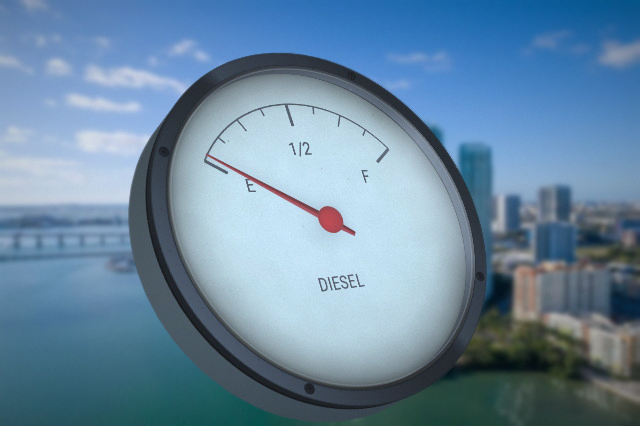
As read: 0
